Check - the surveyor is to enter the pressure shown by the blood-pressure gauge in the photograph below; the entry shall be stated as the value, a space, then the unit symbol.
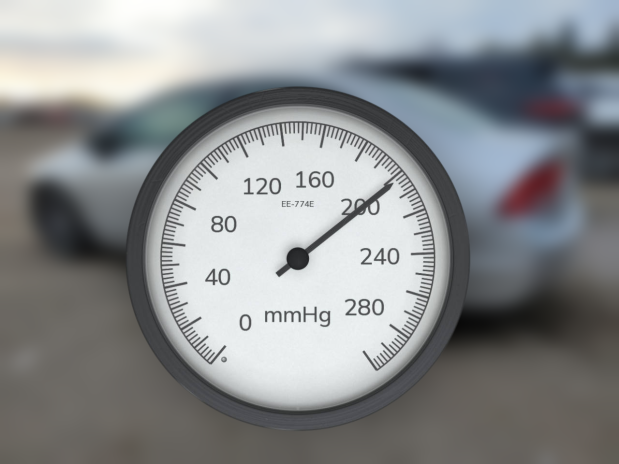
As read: 202 mmHg
